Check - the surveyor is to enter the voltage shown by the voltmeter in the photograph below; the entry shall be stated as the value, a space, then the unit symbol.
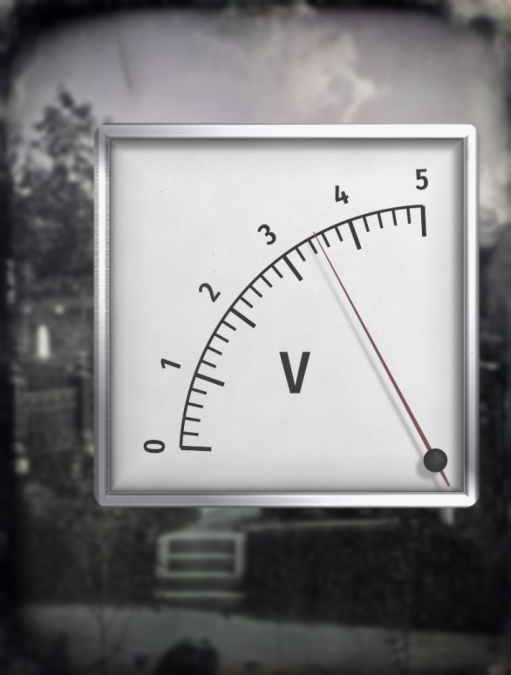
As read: 3.5 V
